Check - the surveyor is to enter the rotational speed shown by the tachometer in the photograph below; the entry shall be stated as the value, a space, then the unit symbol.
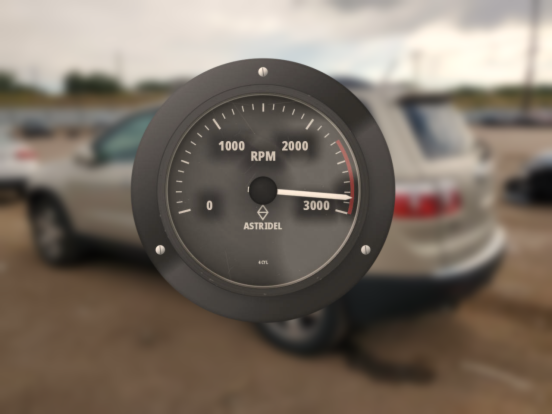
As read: 2850 rpm
